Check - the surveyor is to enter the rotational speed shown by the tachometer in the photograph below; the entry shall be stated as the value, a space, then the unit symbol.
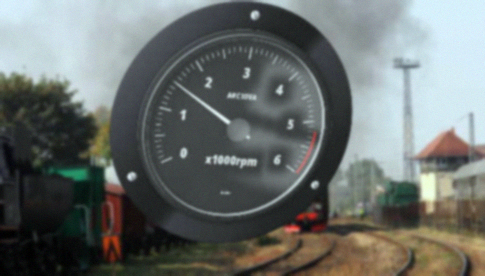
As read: 1500 rpm
